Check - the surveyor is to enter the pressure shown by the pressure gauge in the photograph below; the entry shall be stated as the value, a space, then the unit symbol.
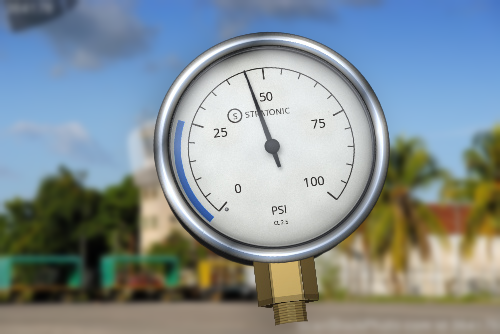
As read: 45 psi
